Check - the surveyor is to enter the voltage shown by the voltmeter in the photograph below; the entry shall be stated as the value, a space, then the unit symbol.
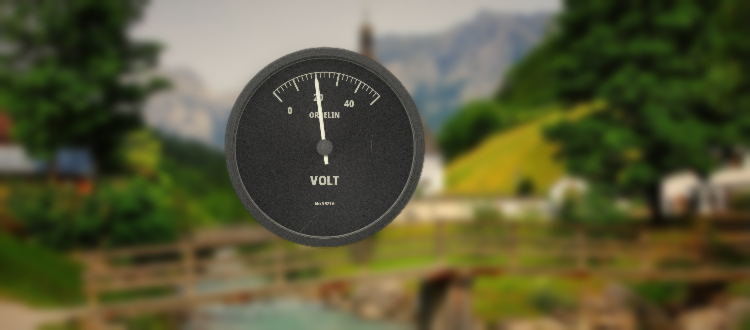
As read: 20 V
